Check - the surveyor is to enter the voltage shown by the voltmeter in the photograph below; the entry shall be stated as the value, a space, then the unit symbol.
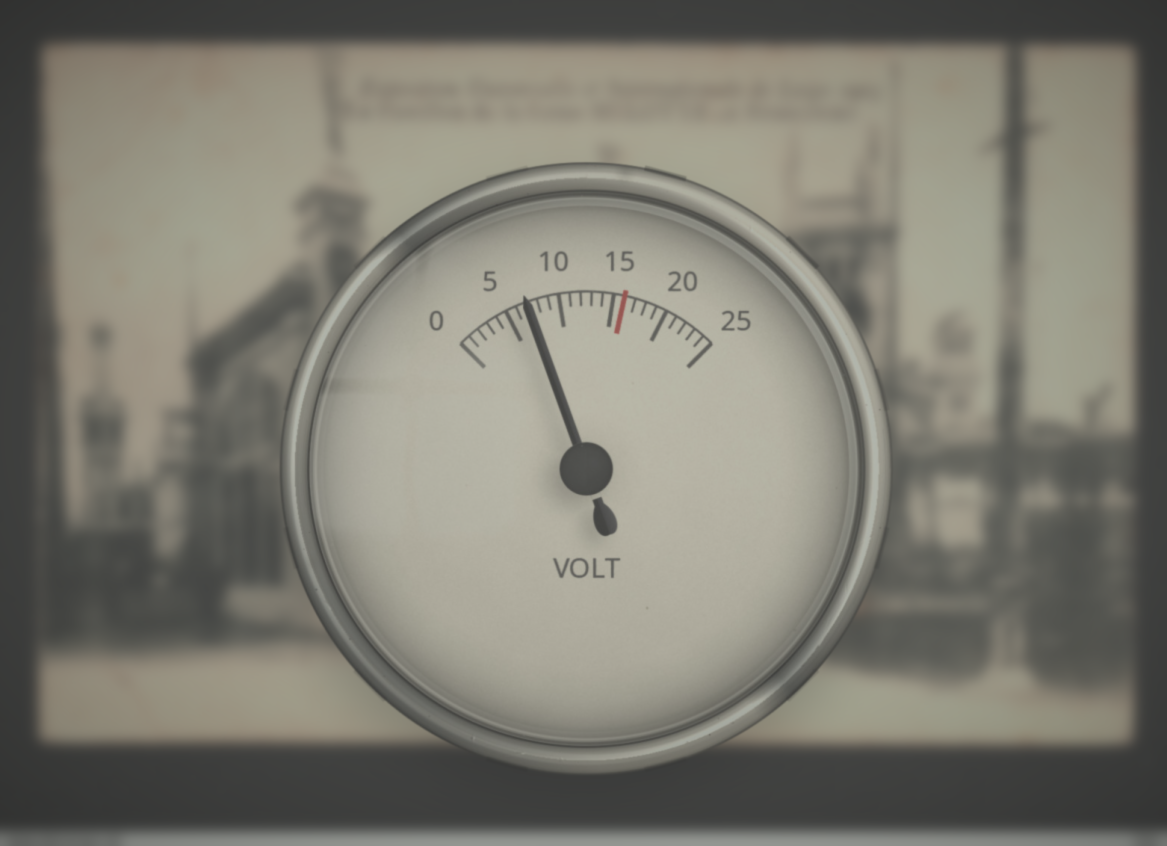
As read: 7 V
